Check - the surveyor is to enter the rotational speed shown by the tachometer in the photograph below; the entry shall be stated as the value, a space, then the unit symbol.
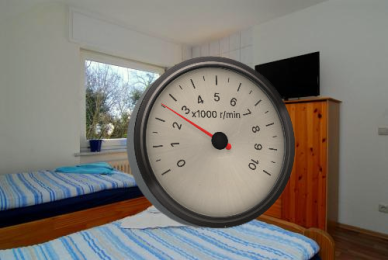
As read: 2500 rpm
